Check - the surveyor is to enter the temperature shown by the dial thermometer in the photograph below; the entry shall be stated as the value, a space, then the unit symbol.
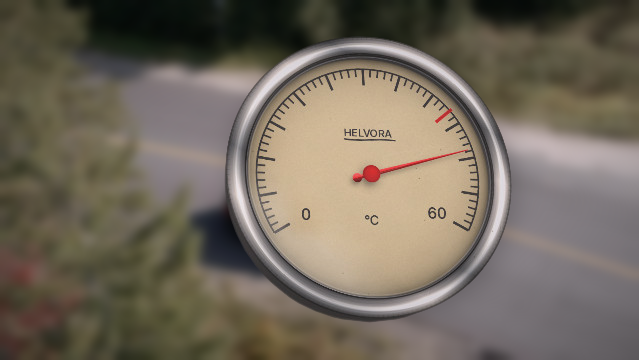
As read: 49 °C
